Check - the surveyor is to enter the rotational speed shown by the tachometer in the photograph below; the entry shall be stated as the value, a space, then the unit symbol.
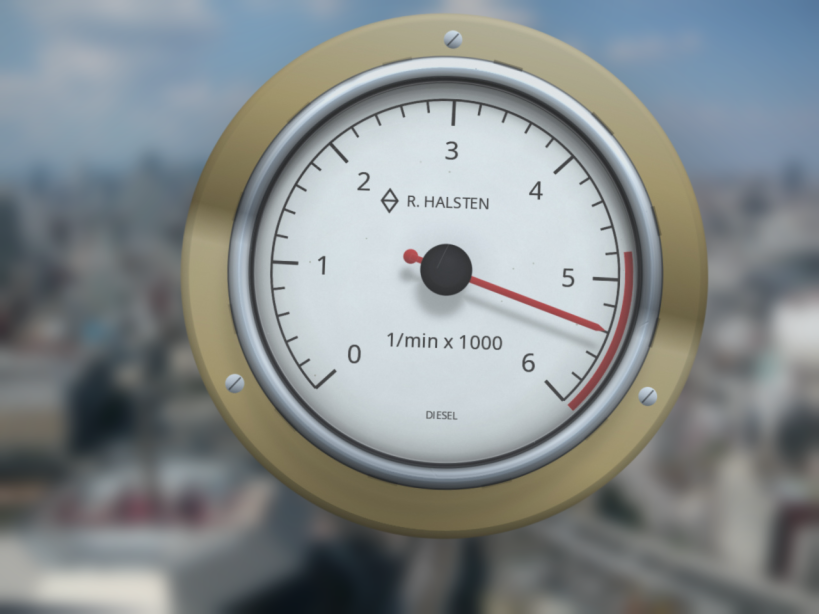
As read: 5400 rpm
